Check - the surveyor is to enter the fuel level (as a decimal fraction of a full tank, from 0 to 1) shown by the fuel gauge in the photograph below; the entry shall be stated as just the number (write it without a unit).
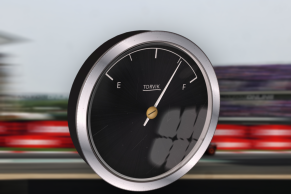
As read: 0.75
